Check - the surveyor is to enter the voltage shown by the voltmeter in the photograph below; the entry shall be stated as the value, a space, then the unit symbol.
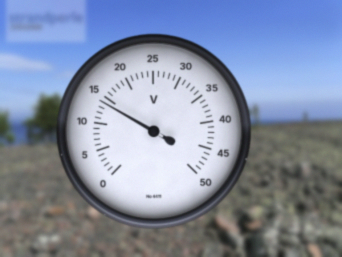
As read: 14 V
